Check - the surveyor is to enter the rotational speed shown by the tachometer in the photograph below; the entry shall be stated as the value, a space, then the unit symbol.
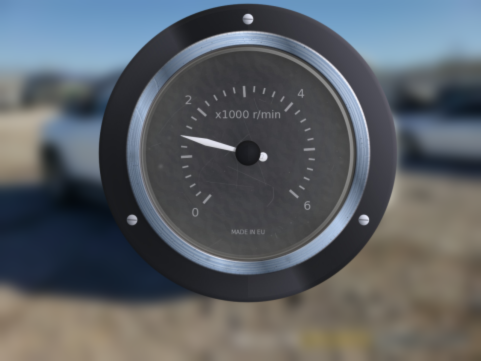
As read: 1400 rpm
